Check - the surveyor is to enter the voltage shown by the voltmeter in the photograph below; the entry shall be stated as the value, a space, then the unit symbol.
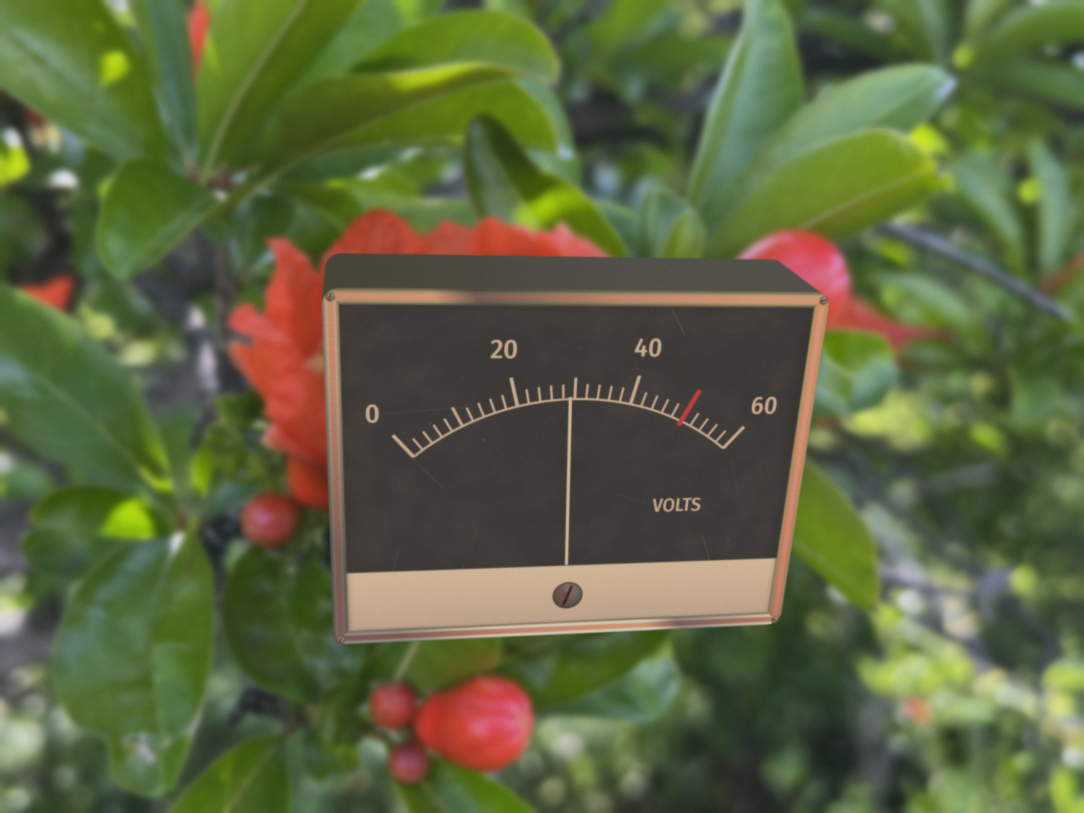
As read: 29 V
